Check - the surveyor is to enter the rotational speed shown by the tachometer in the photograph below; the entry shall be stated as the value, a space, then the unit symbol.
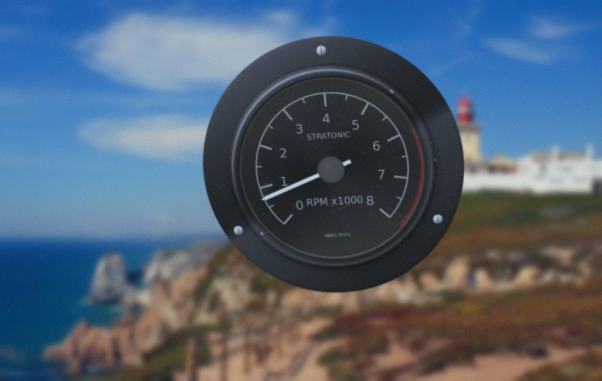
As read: 750 rpm
